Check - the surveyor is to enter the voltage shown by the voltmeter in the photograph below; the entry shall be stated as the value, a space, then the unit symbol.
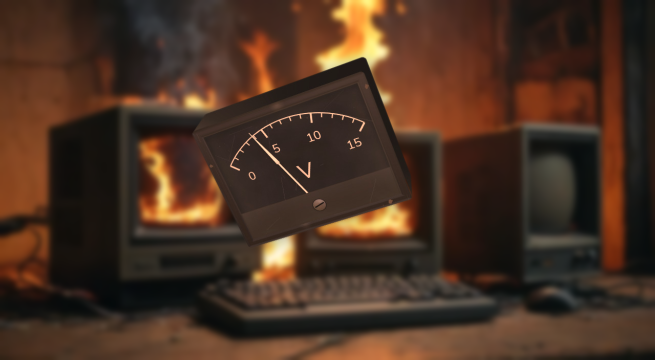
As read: 4 V
